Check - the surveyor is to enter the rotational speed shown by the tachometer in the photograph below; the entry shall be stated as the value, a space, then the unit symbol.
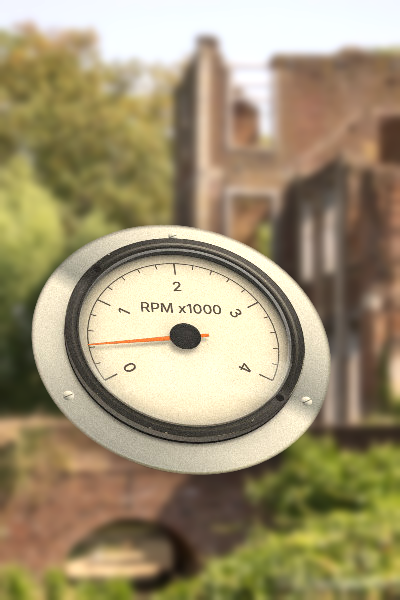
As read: 400 rpm
